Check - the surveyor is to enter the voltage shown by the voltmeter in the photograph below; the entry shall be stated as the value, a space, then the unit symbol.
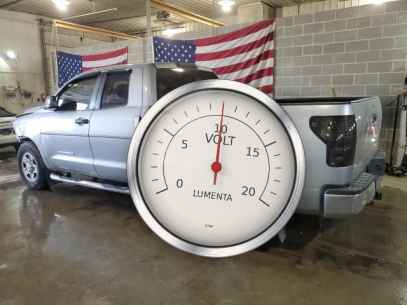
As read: 10 V
